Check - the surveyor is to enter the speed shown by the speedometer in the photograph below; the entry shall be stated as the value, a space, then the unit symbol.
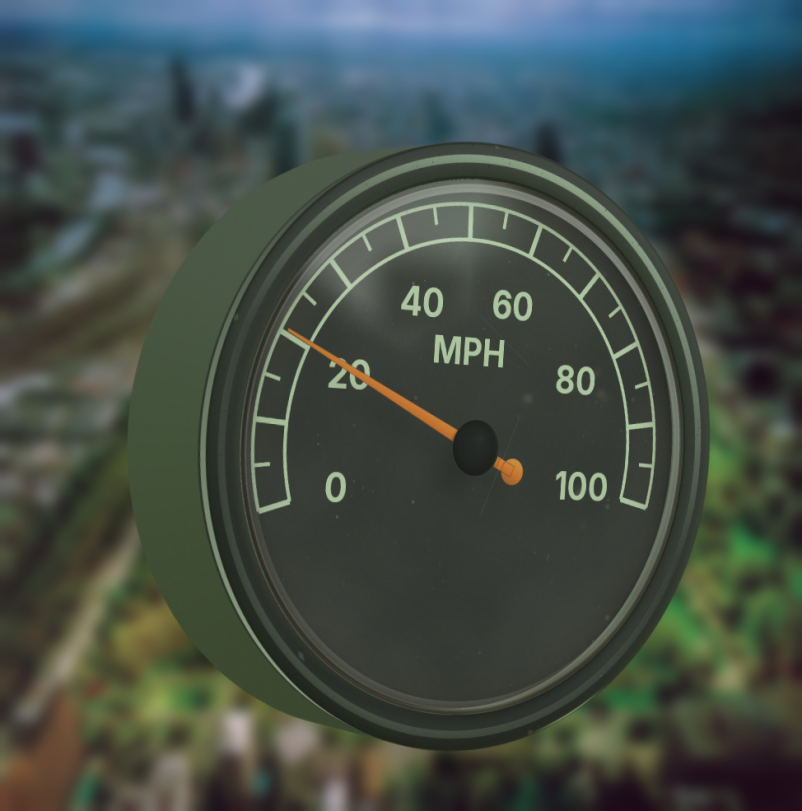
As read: 20 mph
